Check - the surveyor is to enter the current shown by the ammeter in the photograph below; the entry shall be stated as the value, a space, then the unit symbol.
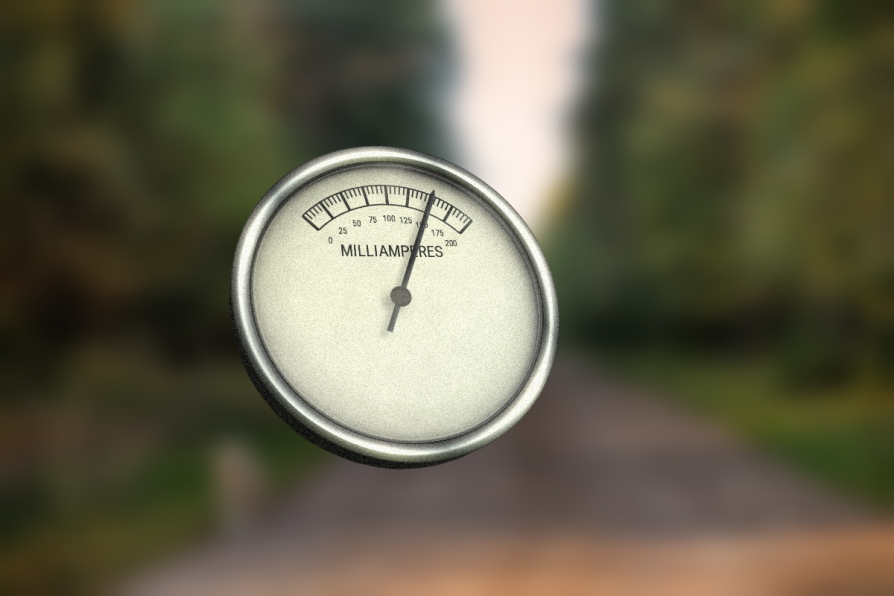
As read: 150 mA
